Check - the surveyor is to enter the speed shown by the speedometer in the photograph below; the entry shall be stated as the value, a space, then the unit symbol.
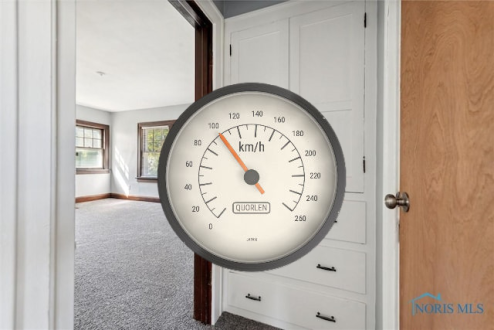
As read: 100 km/h
